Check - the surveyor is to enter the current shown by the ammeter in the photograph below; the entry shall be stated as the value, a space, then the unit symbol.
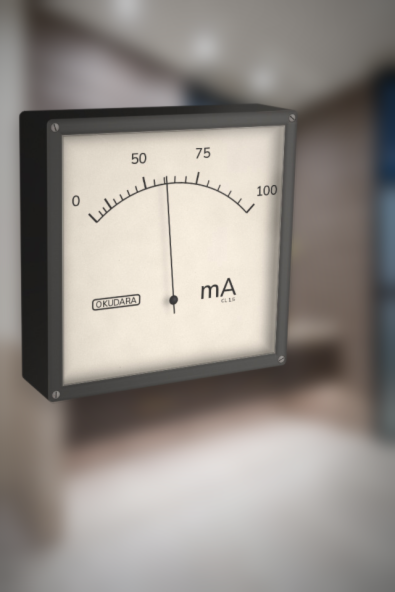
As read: 60 mA
